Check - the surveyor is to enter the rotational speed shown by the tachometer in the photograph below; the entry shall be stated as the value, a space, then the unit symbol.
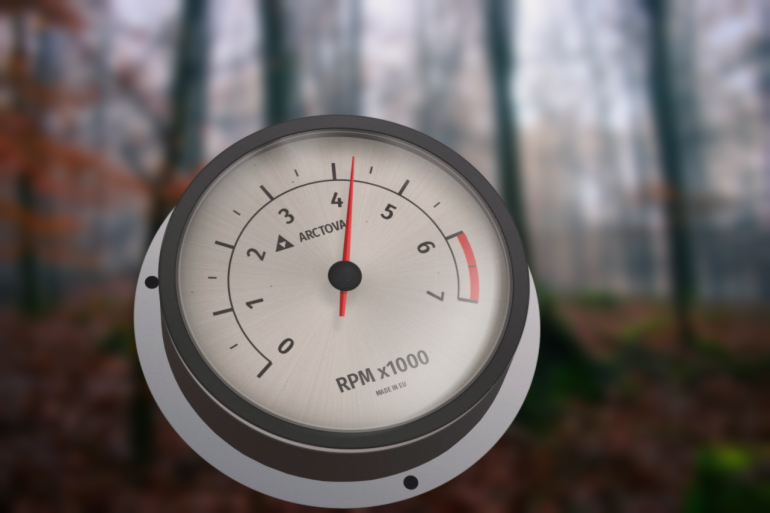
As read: 4250 rpm
